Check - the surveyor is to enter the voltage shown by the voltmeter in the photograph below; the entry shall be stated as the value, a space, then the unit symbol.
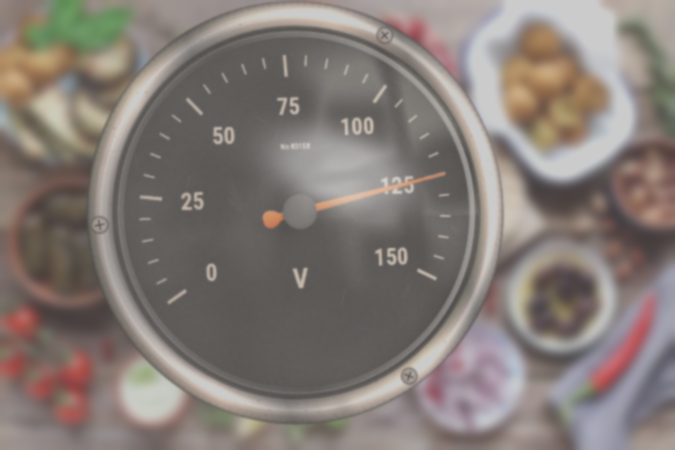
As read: 125 V
